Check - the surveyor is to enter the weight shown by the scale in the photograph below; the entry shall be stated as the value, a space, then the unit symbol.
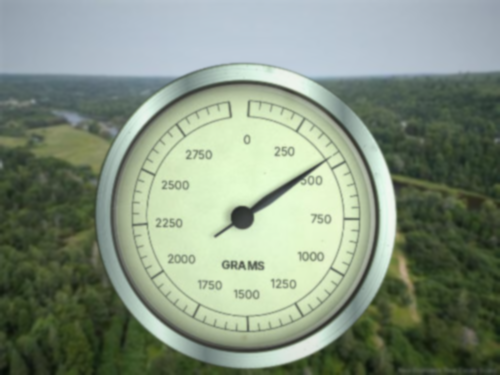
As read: 450 g
